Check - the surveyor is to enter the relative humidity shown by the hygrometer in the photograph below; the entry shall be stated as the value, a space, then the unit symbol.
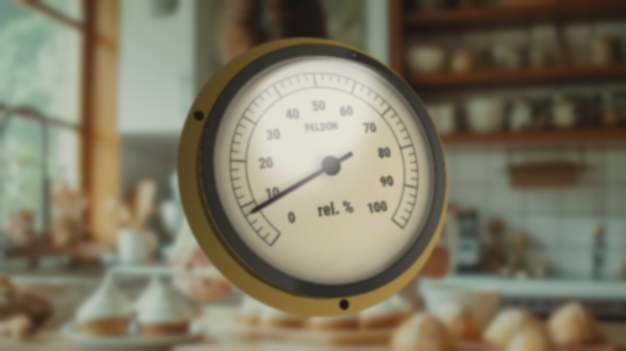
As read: 8 %
